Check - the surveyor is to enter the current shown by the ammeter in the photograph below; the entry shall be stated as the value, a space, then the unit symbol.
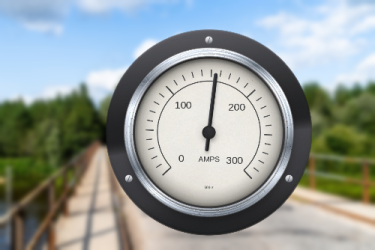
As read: 155 A
